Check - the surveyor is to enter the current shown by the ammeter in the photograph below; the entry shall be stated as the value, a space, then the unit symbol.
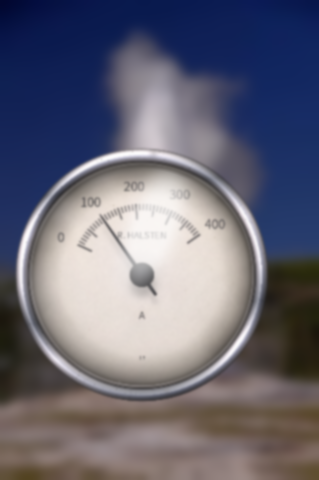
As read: 100 A
